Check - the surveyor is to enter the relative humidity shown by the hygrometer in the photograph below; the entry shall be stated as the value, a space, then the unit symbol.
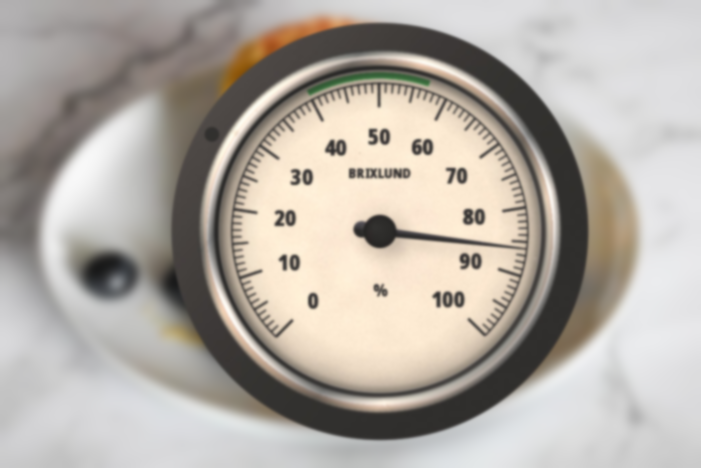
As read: 86 %
